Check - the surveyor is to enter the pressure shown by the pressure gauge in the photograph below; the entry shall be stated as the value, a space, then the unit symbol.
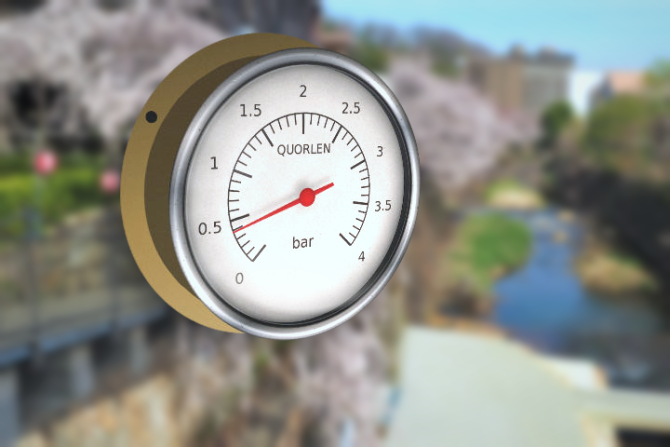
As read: 0.4 bar
